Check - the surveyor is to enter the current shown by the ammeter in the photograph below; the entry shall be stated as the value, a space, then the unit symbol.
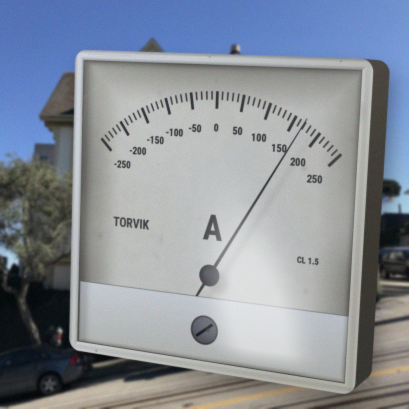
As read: 170 A
